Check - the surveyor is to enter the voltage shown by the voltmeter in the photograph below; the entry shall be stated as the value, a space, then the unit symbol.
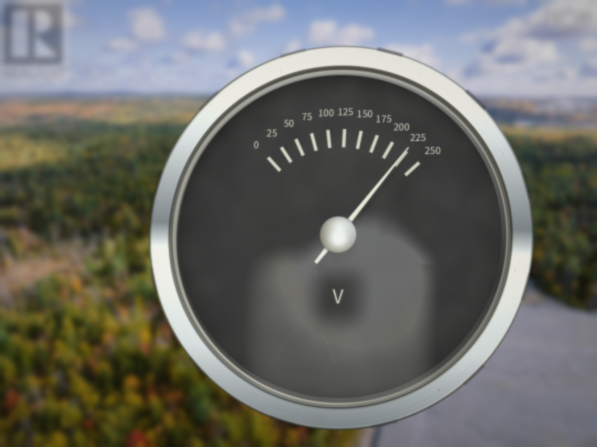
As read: 225 V
